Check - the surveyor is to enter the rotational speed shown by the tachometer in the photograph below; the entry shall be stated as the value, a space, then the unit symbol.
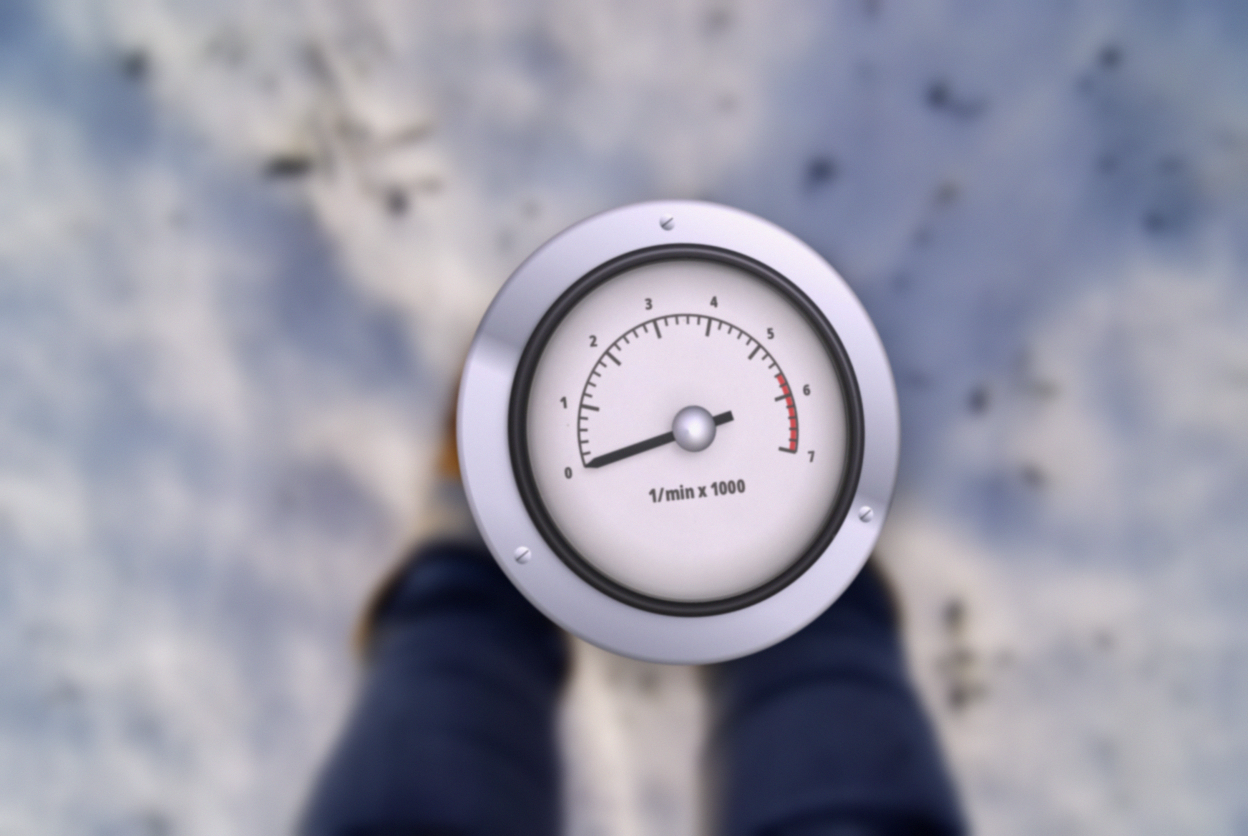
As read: 0 rpm
